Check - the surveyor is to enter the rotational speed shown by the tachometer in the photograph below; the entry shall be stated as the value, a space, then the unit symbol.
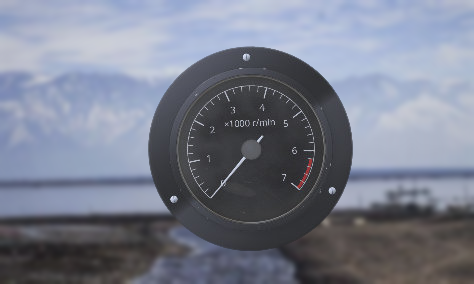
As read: 0 rpm
